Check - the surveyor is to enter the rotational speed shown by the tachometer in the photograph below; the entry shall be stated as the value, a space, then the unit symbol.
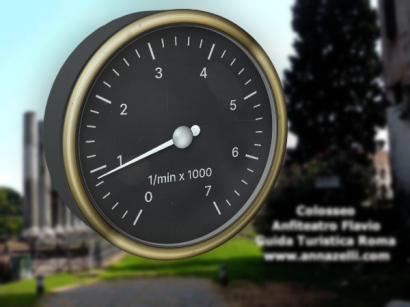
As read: 900 rpm
